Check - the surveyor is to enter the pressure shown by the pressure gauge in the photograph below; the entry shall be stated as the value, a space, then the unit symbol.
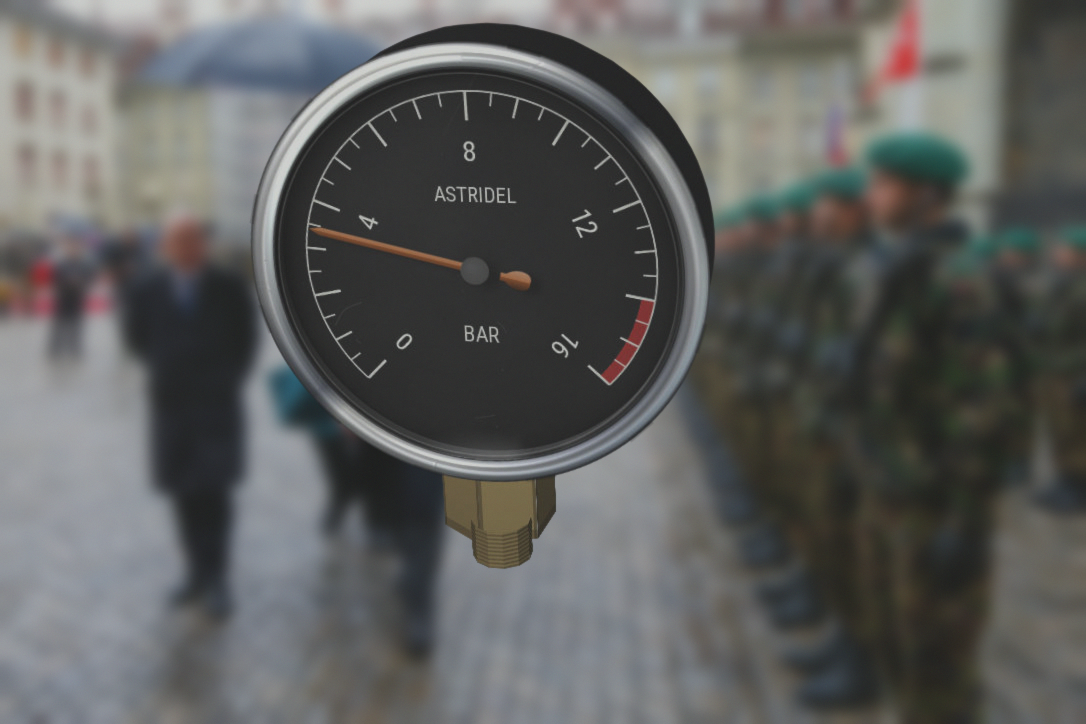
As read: 3.5 bar
